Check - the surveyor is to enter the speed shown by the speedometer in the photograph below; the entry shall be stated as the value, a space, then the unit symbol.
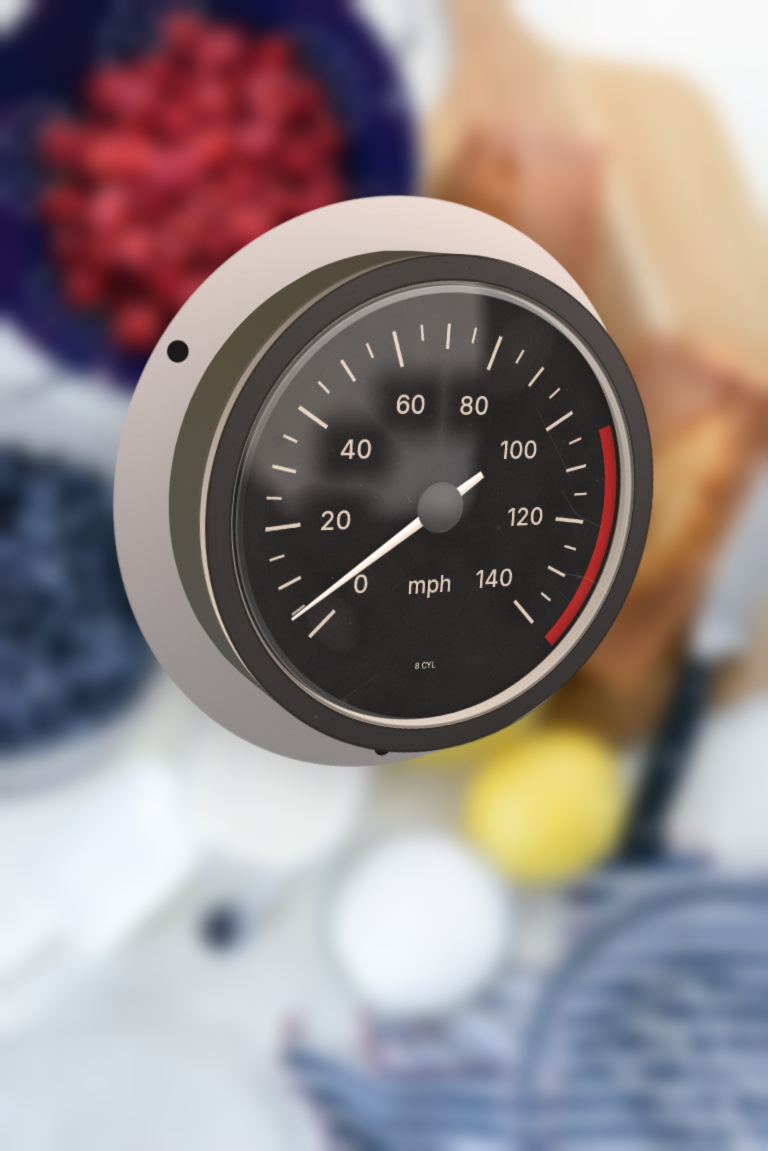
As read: 5 mph
